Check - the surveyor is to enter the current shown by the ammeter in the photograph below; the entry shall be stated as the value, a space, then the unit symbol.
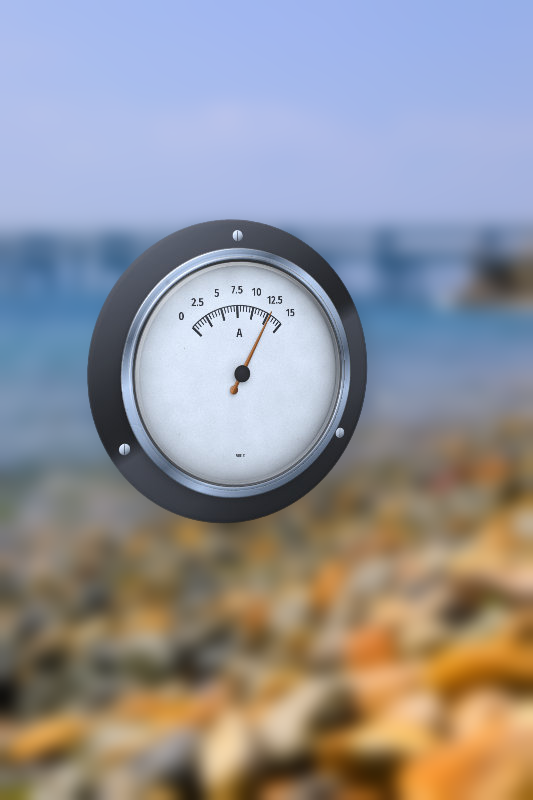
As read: 12.5 A
